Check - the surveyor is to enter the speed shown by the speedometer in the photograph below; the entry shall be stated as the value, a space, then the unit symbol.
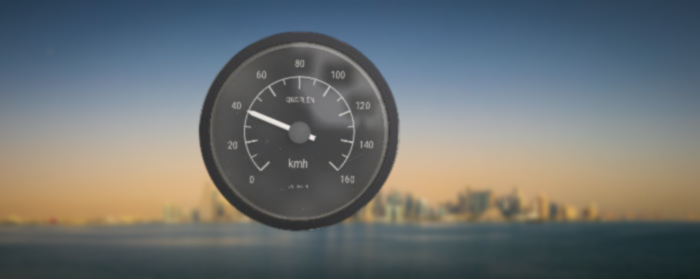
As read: 40 km/h
